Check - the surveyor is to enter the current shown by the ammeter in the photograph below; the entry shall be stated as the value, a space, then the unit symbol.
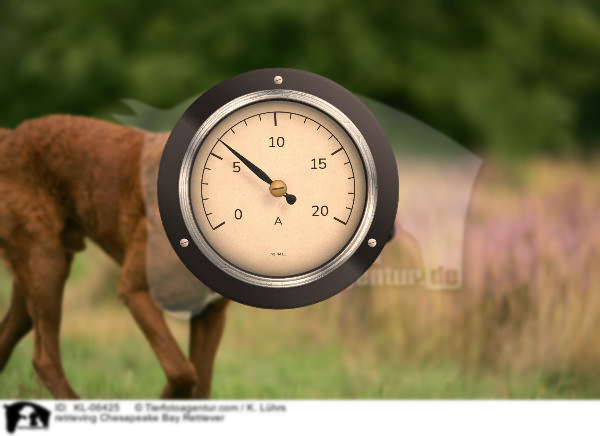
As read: 6 A
